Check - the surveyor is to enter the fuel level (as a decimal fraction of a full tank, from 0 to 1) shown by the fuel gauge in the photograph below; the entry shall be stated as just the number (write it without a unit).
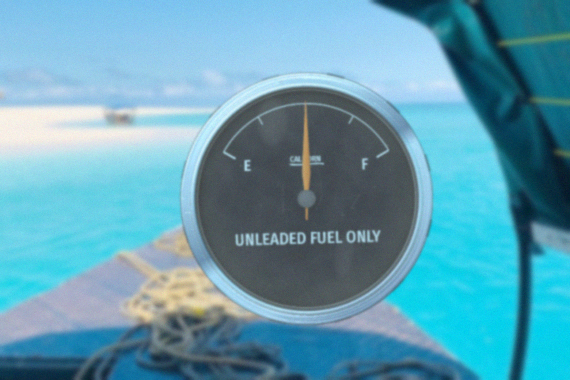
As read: 0.5
